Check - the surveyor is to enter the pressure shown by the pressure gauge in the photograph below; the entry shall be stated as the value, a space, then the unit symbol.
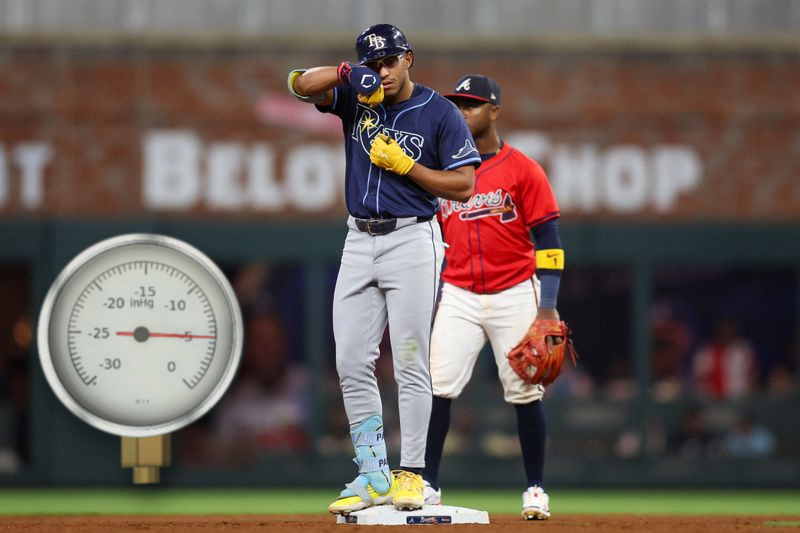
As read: -5 inHg
